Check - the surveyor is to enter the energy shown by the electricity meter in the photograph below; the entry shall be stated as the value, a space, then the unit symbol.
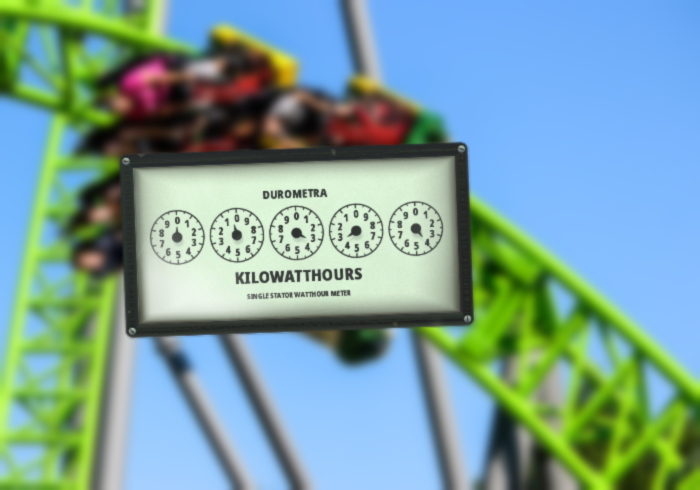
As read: 334 kWh
